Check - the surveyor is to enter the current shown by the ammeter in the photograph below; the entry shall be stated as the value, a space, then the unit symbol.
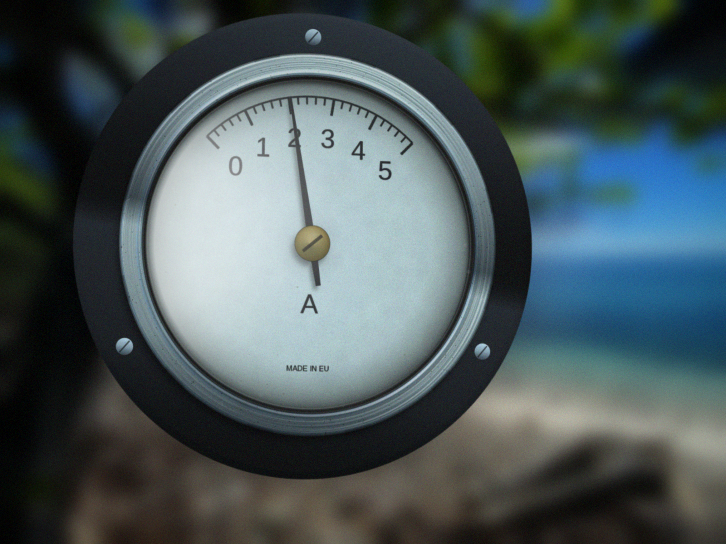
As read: 2 A
